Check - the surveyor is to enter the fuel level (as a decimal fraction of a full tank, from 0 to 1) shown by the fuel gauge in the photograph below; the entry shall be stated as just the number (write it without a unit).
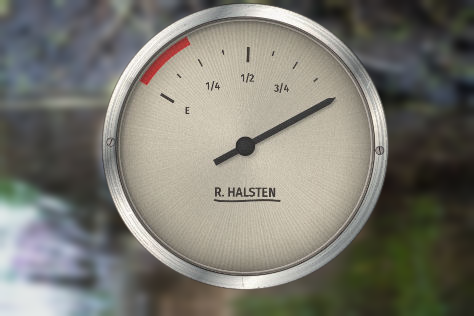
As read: 1
